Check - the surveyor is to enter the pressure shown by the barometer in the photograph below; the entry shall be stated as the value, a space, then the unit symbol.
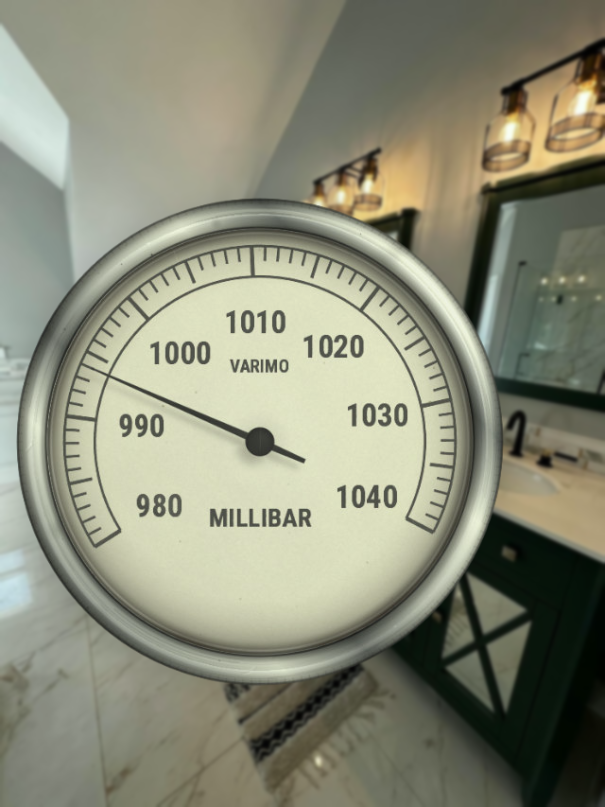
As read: 994 mbar
